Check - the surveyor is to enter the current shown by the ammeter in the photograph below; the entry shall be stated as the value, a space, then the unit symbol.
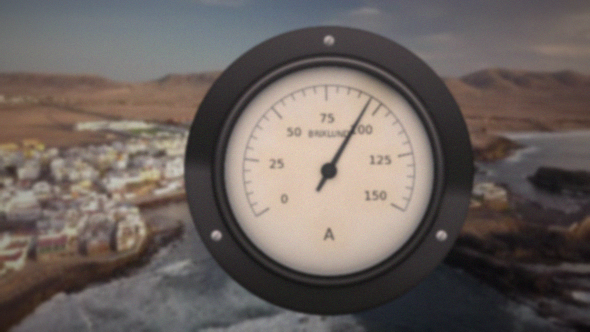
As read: 95 A
